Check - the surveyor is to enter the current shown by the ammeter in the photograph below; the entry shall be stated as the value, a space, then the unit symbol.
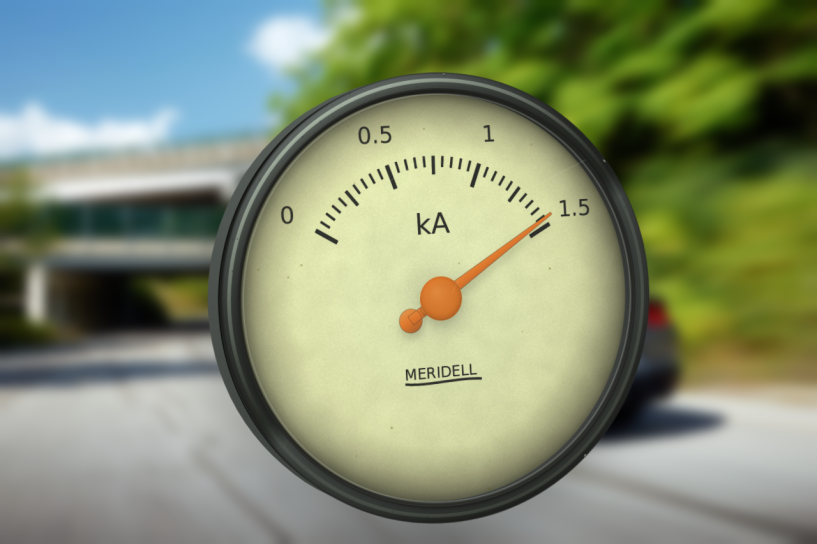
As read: 1.45 kA
